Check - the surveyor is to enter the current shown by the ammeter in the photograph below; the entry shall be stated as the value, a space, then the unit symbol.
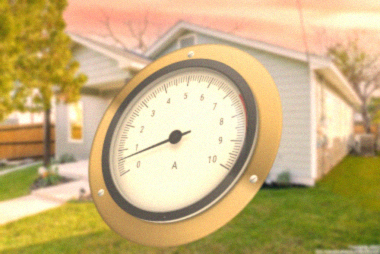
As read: 0.5 A
